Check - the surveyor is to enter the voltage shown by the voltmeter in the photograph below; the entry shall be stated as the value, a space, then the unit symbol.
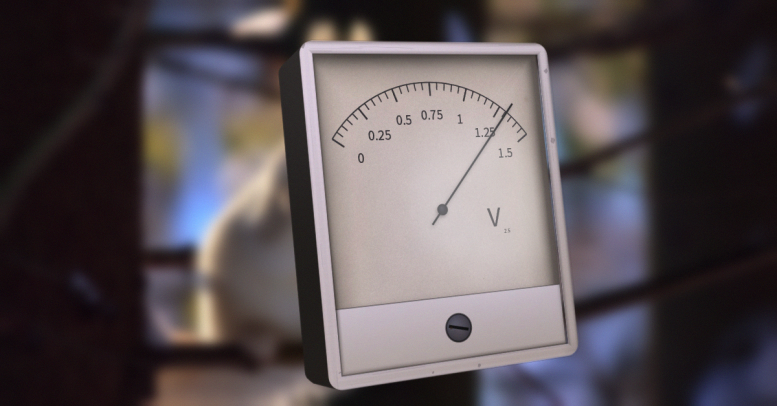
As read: 1.3 V
